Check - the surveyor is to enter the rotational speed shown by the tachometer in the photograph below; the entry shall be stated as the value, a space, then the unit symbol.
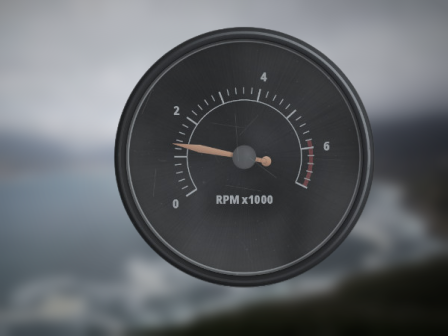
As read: 1300 rpm
